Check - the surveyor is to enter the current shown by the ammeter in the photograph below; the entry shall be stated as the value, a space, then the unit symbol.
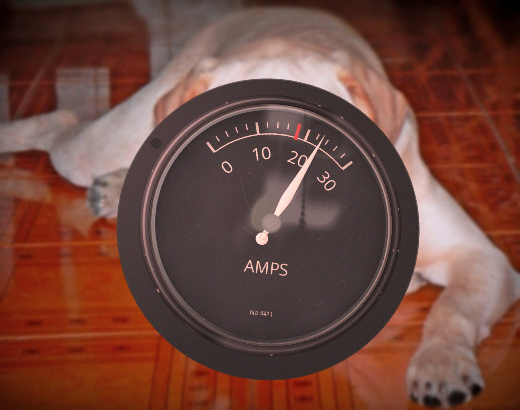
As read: 23 A
